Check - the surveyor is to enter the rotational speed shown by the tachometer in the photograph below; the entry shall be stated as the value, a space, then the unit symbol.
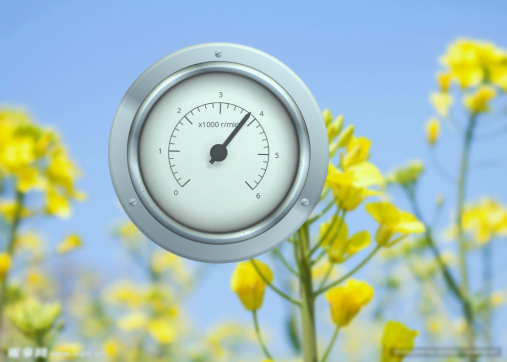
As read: 3800 rpm
